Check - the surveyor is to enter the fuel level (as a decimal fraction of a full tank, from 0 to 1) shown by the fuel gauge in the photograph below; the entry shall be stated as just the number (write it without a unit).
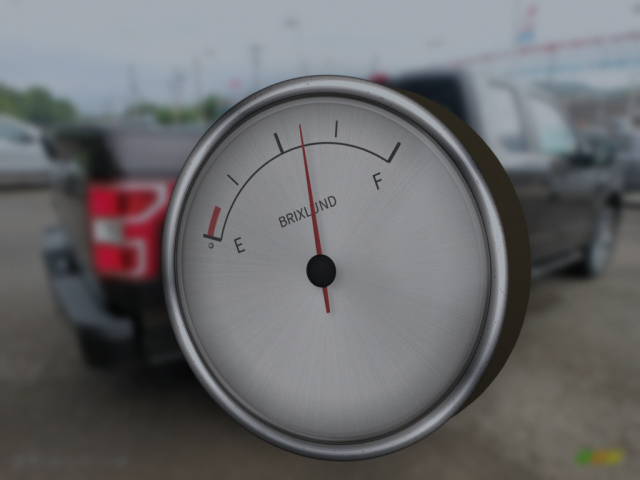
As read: 0.625
